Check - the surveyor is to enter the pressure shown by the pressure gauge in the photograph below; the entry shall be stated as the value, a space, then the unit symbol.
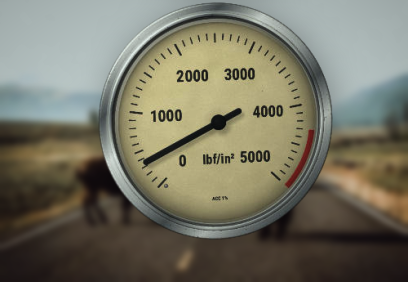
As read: 350 psi
